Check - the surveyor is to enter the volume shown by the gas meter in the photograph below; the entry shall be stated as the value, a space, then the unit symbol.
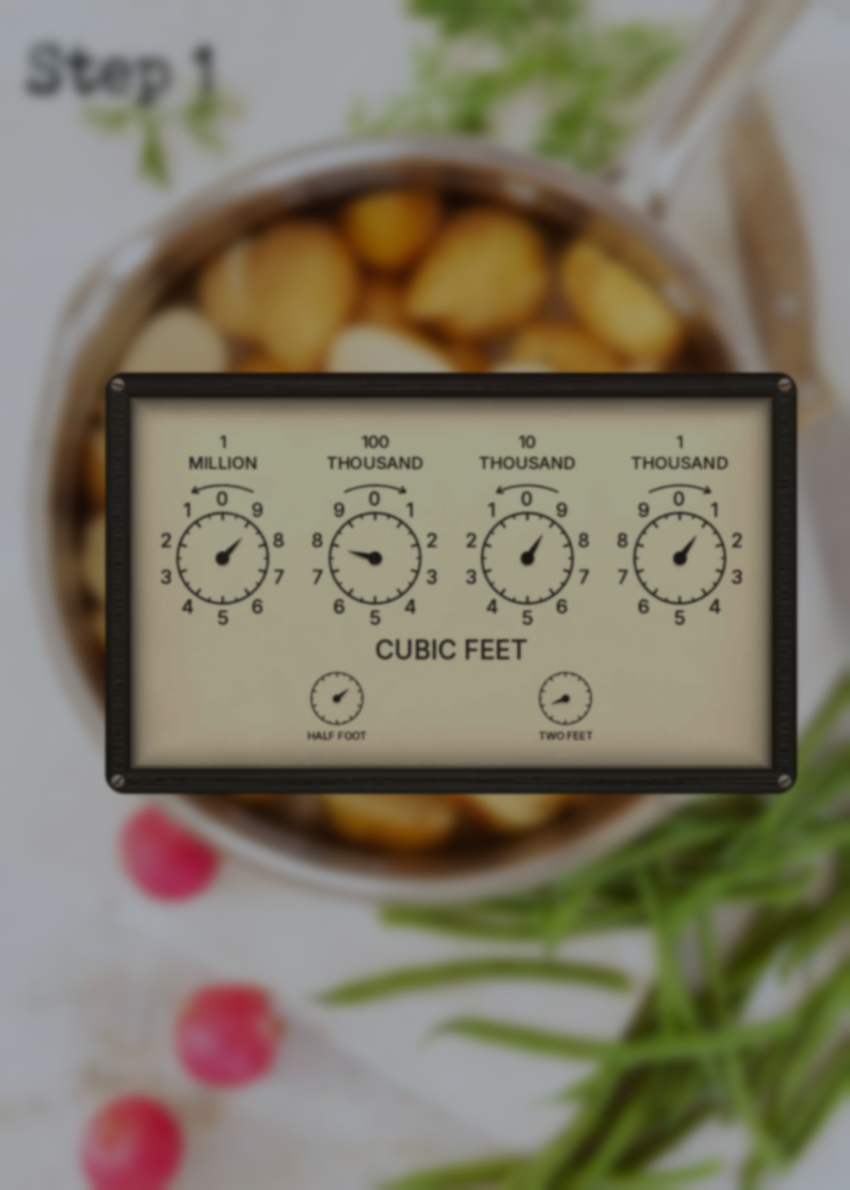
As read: 879100 ft³
